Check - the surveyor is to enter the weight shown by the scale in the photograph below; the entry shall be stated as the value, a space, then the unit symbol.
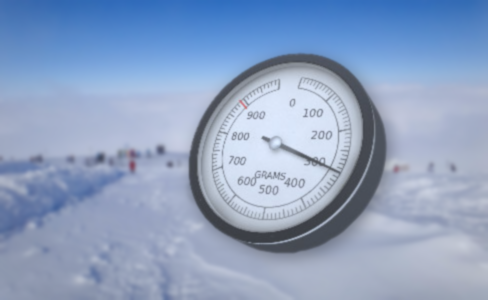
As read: 300 g
